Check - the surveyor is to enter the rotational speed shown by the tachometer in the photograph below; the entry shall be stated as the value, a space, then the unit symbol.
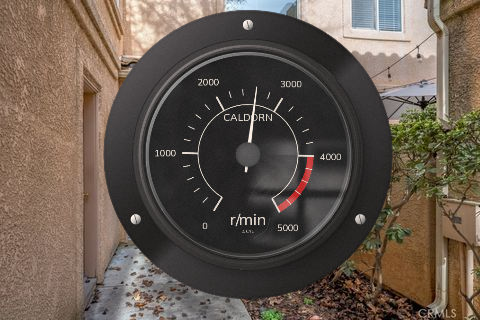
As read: 2600 rpm
